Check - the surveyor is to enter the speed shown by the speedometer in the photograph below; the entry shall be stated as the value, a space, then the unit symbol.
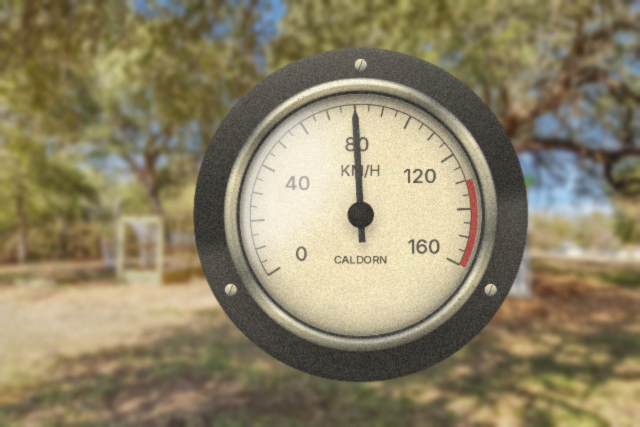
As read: 80 km/h
